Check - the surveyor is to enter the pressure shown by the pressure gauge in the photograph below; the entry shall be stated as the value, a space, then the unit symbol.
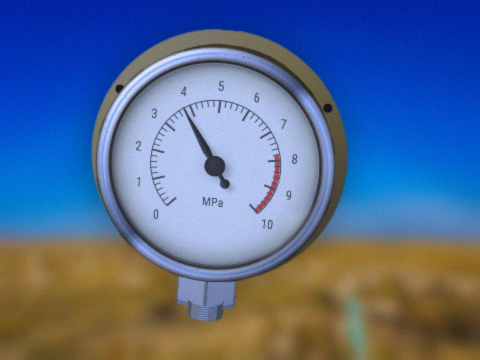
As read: 3.8 MPa
